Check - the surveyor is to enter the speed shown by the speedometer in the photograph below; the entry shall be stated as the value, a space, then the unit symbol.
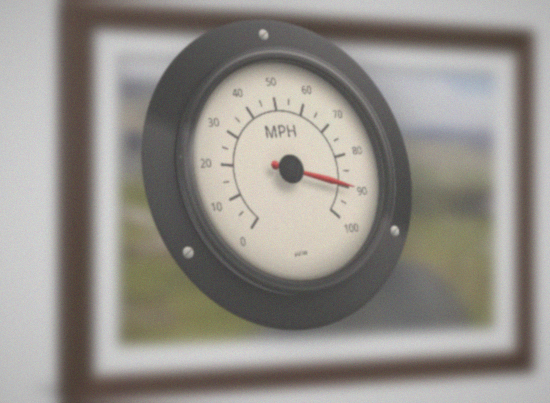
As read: 90 mph
